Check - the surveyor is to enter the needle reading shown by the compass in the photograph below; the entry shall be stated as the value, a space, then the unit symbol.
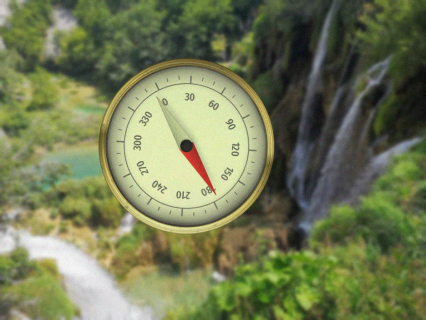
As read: 175 °
